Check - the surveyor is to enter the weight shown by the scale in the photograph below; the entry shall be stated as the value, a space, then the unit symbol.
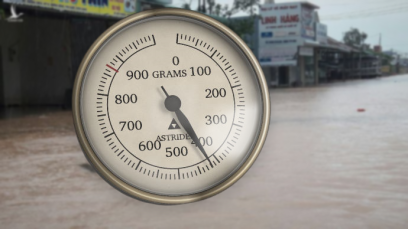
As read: 420 g
